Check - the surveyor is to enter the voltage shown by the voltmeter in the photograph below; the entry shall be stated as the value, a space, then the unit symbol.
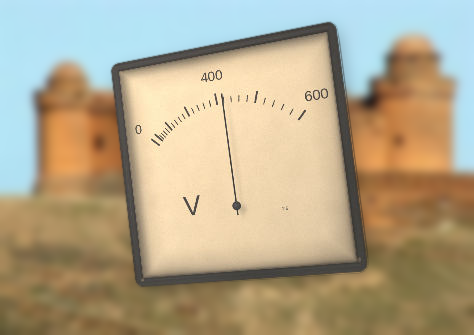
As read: 420 V
